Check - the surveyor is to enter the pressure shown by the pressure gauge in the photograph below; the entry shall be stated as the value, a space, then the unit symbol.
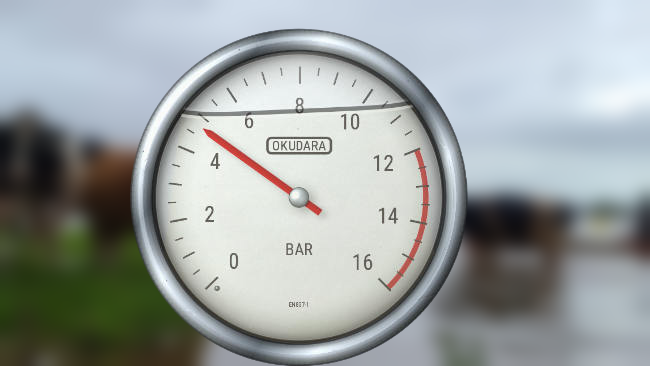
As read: 4.75 bar
